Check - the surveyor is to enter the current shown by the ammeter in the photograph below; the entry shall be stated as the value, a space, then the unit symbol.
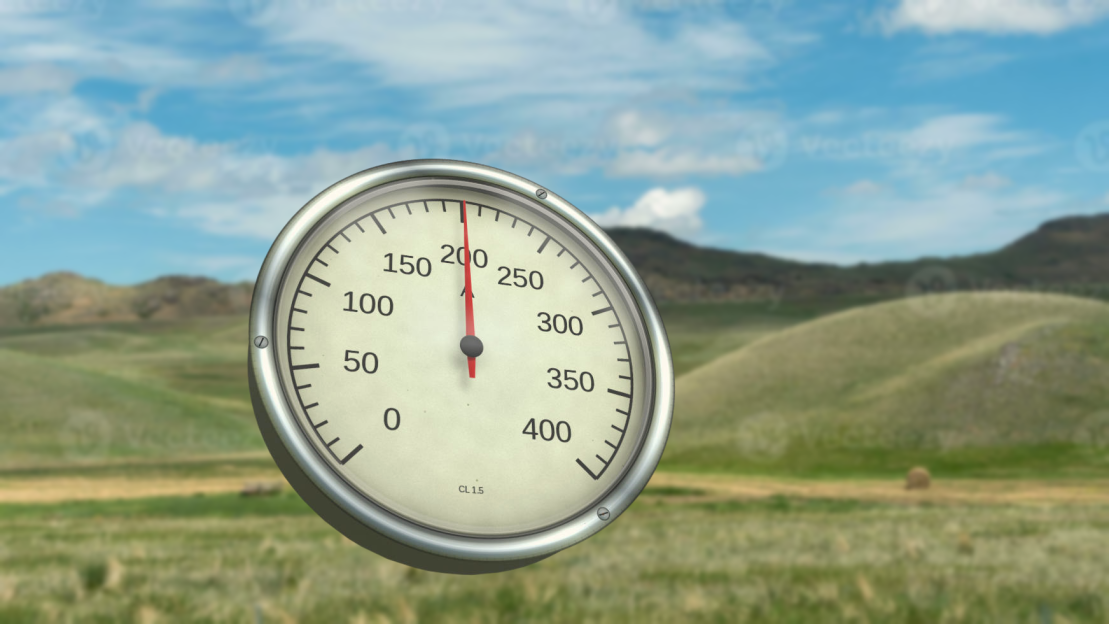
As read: 200 A
